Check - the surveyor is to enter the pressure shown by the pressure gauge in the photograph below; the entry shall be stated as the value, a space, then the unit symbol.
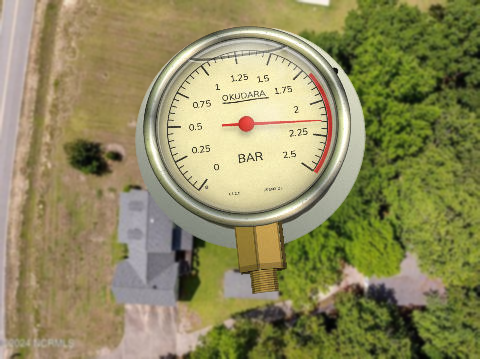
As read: 2.15 bar
